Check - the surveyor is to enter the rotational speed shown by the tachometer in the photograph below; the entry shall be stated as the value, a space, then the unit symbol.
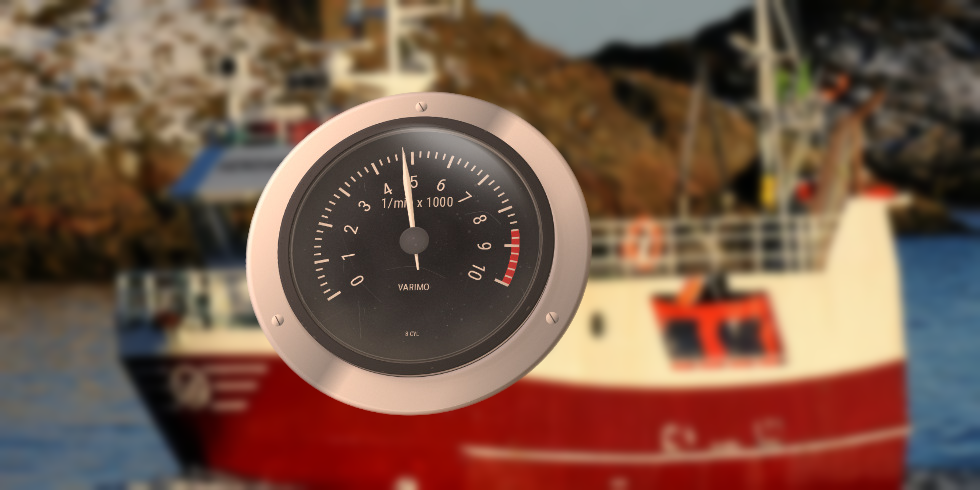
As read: 4800 rpm
